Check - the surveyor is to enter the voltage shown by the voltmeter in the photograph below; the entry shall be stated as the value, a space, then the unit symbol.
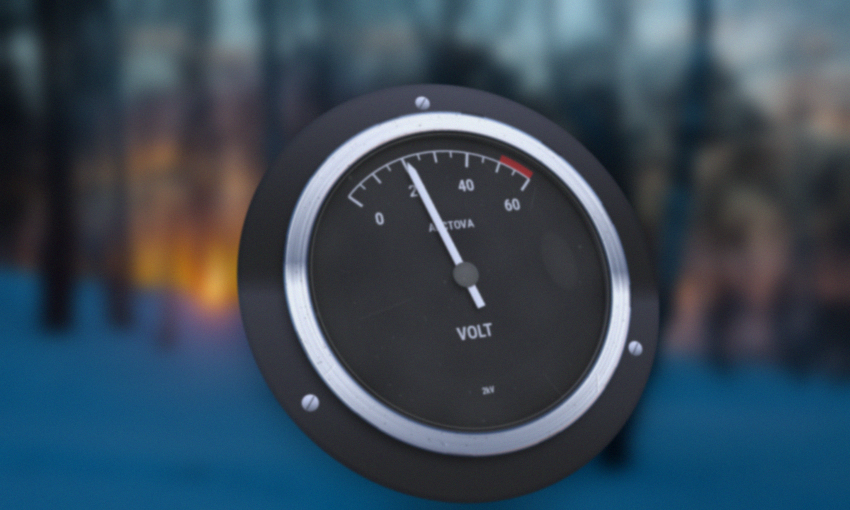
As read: 20 V
